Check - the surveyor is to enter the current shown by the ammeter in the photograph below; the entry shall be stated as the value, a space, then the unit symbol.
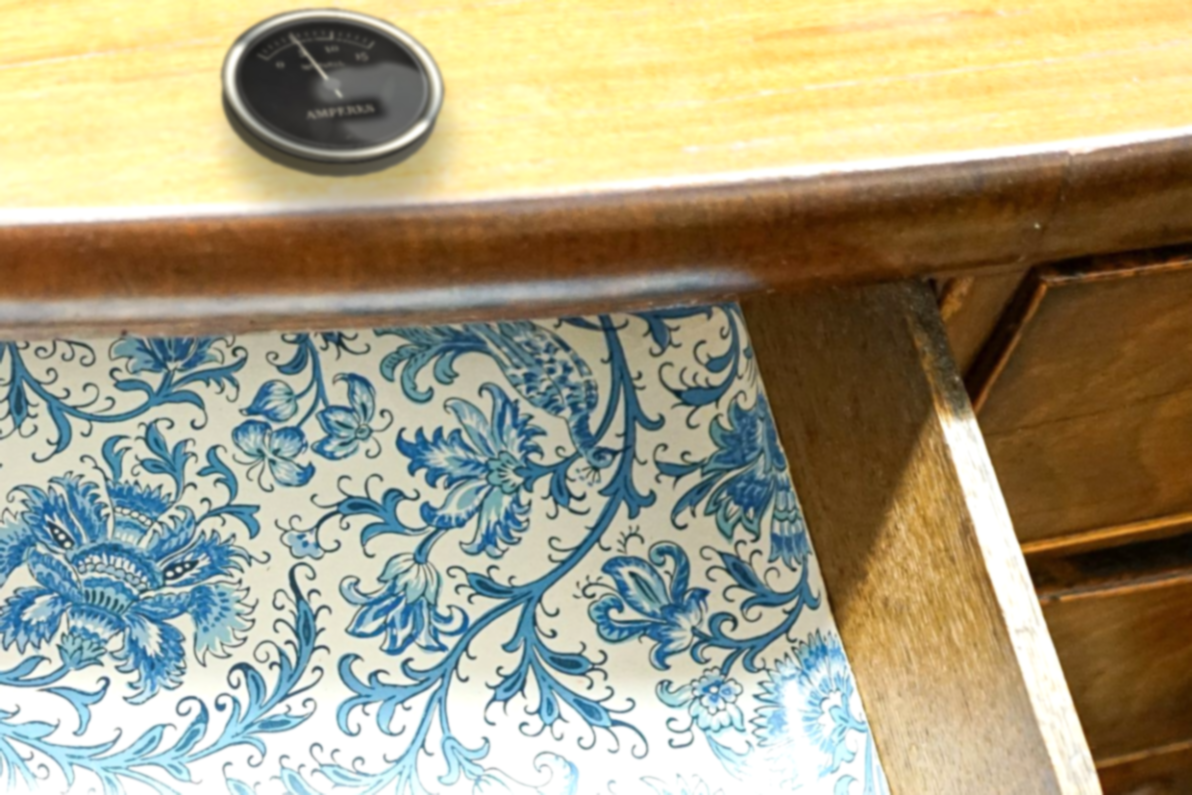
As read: 5 A
